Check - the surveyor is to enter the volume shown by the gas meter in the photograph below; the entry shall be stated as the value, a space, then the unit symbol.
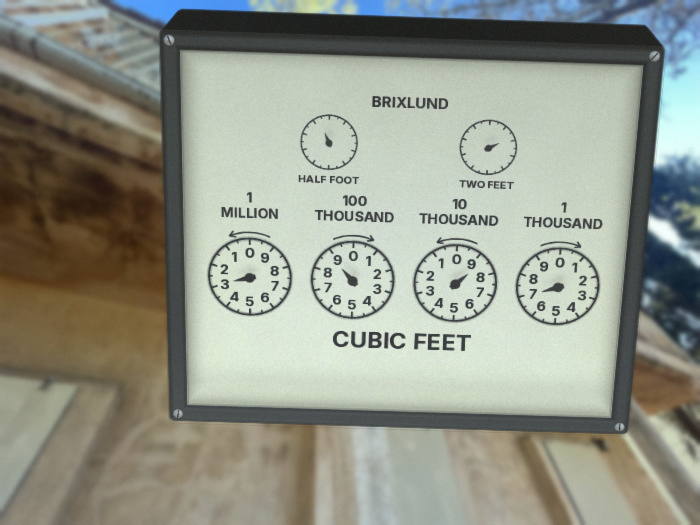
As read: 288700 ft³
